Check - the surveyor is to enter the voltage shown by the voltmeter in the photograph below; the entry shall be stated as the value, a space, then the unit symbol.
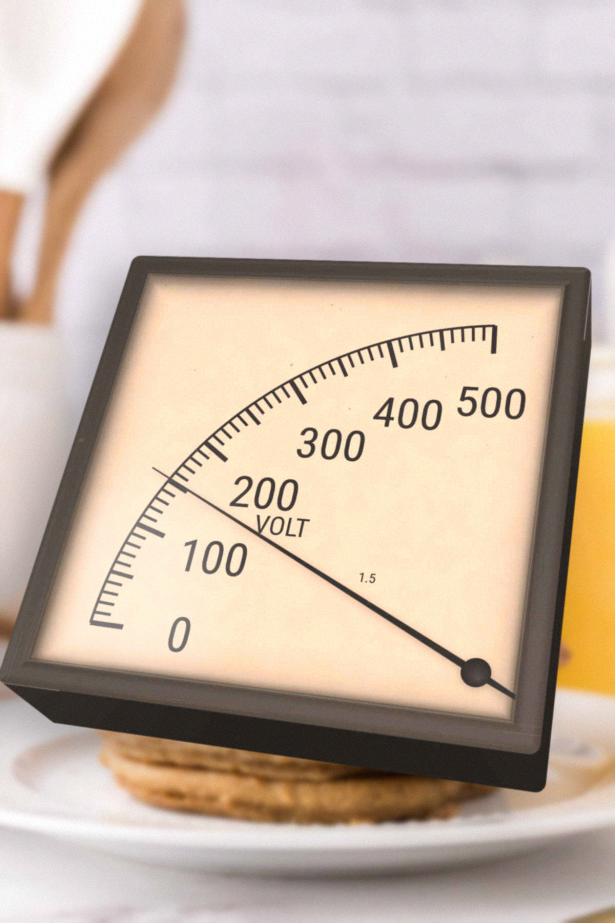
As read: 150 V
